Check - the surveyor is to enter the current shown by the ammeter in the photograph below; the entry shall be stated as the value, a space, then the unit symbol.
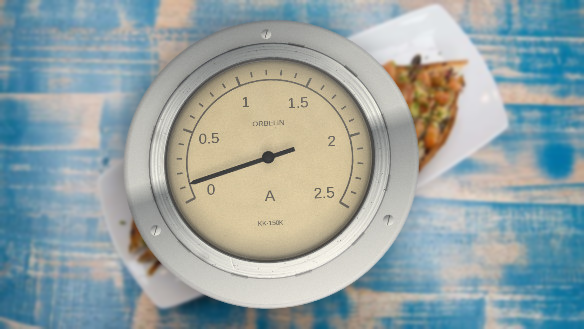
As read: 0.1 A
